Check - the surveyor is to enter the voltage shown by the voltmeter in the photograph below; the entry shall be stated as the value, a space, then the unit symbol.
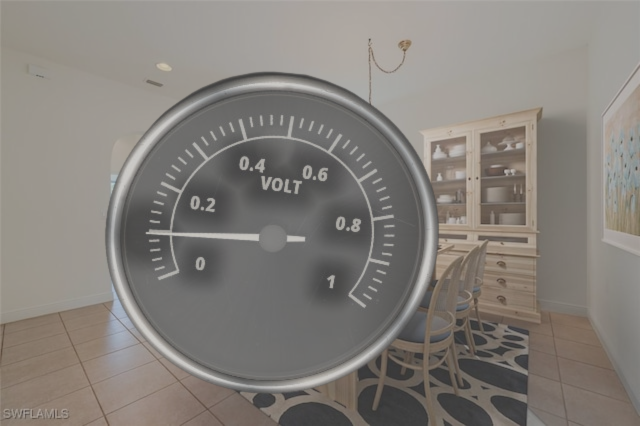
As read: 0.1 V
